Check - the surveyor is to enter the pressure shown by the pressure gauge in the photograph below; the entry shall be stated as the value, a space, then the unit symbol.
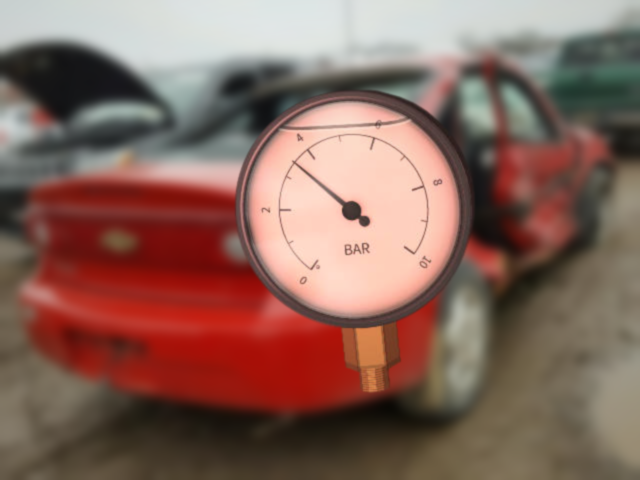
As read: 3.5 bar
